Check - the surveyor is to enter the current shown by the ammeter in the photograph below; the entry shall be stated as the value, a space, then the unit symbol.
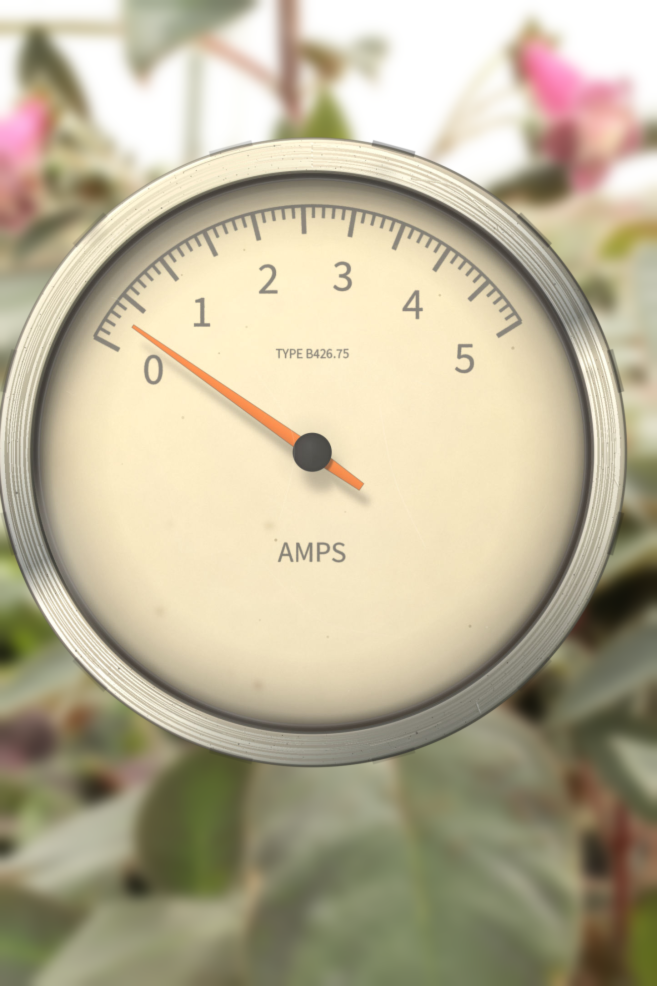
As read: 0.3 A
